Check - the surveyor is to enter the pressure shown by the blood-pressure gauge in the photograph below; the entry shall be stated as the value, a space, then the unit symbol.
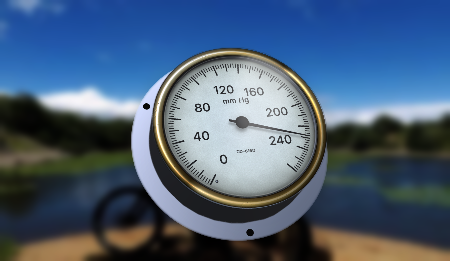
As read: 230 mmHg
